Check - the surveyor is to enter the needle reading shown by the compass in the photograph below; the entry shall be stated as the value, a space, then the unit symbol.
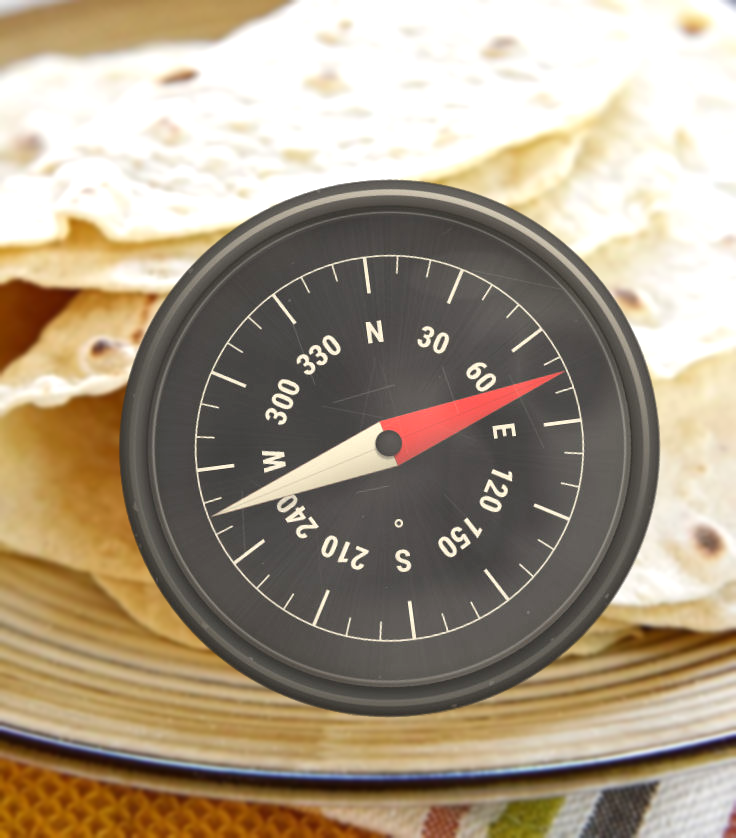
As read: 75 °
